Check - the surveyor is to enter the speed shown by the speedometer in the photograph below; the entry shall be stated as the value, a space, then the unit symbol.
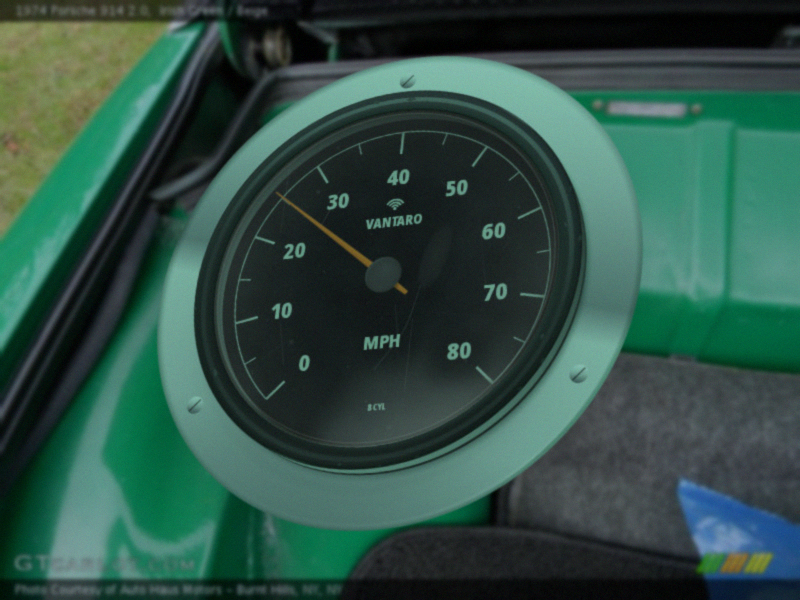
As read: 25 mph
